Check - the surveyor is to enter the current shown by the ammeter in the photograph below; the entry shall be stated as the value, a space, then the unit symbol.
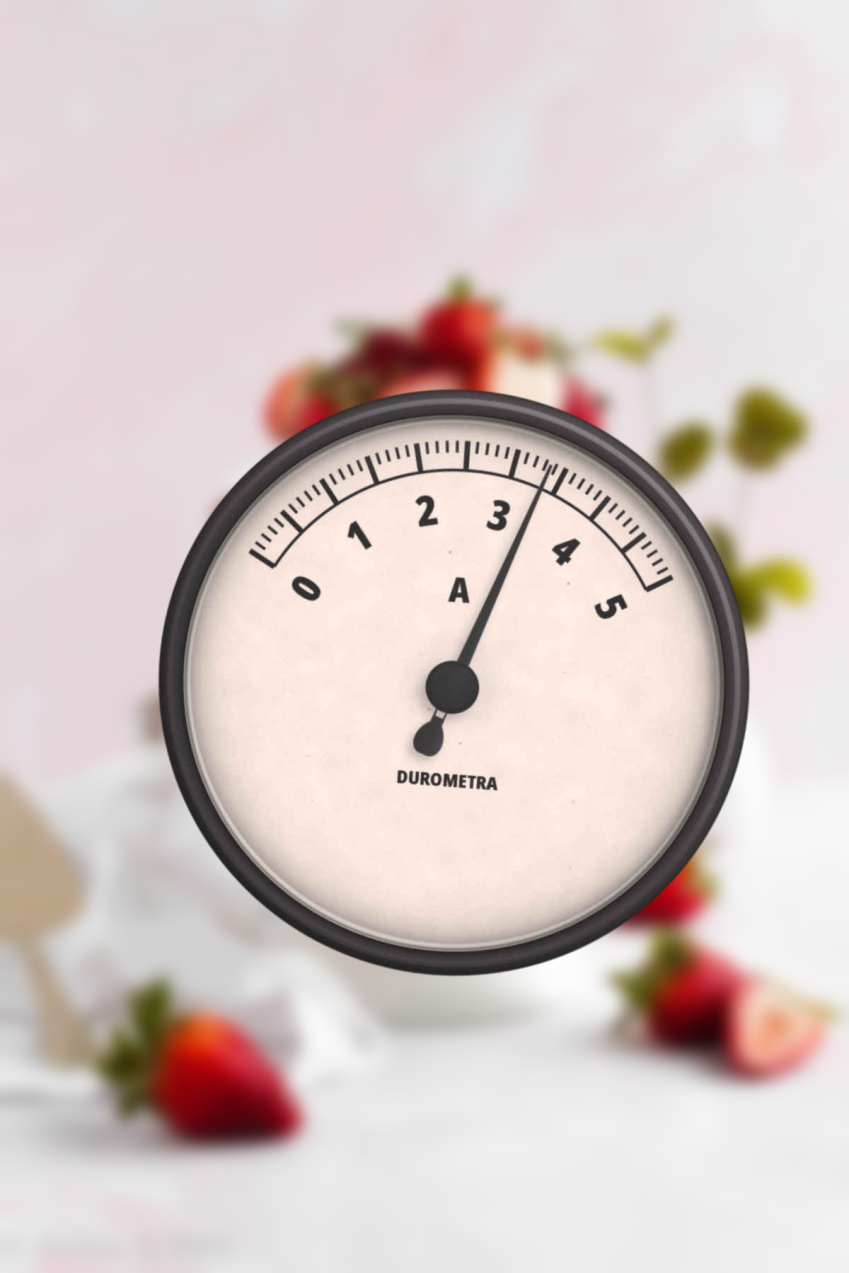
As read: 3.35 A
